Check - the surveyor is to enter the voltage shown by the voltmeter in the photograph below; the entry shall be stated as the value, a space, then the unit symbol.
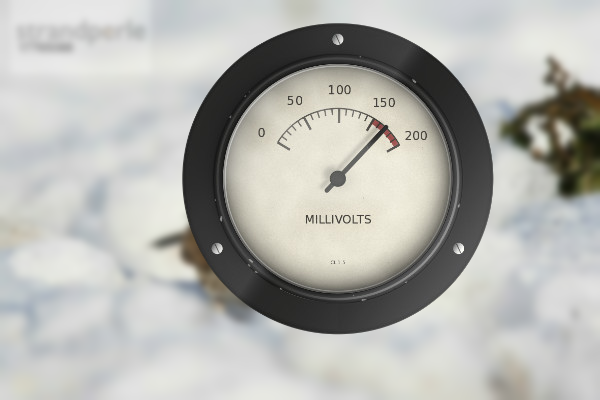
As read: 170 mV
